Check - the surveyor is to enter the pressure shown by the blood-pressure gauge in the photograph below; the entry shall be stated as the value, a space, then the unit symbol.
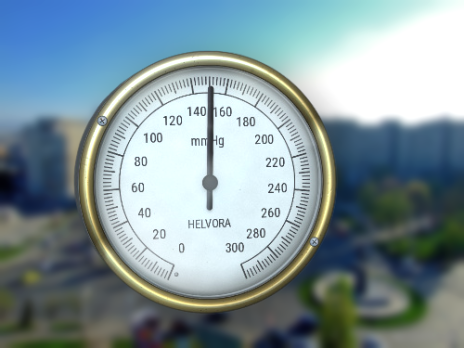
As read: 150 mmHg
